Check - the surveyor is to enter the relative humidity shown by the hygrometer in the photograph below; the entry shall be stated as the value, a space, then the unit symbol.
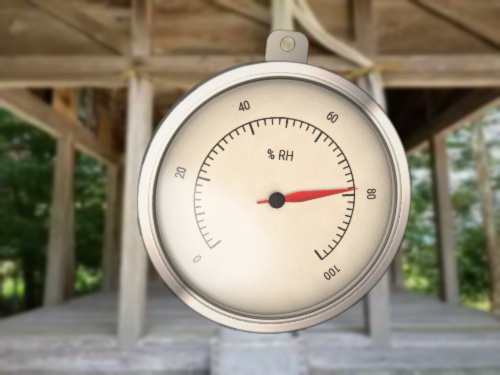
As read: 78 %
